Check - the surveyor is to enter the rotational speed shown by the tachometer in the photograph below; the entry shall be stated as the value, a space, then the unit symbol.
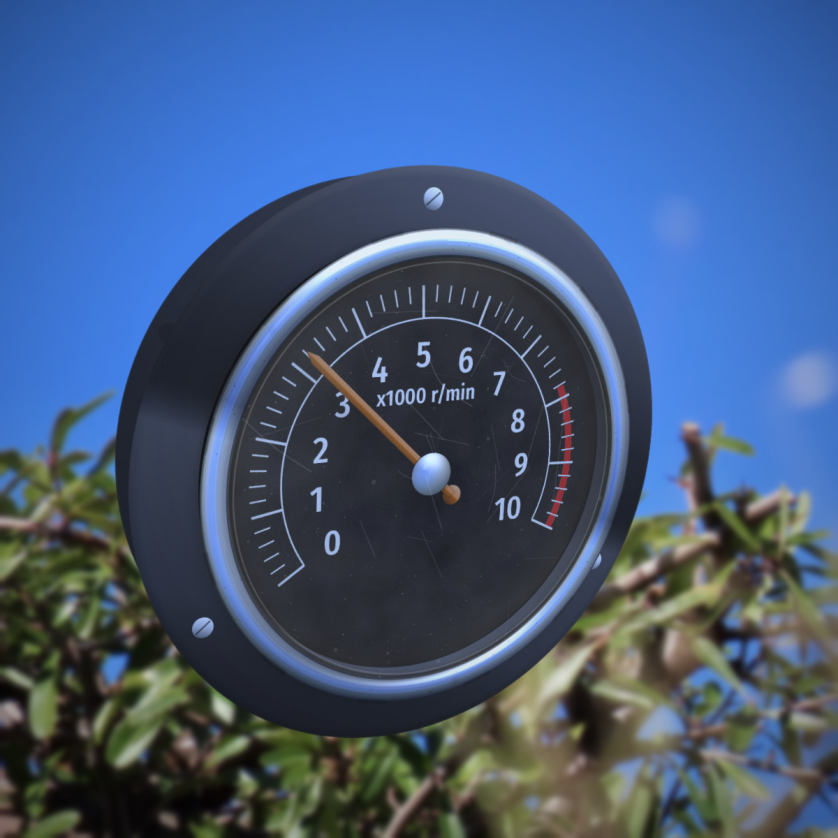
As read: 3200 rpm
